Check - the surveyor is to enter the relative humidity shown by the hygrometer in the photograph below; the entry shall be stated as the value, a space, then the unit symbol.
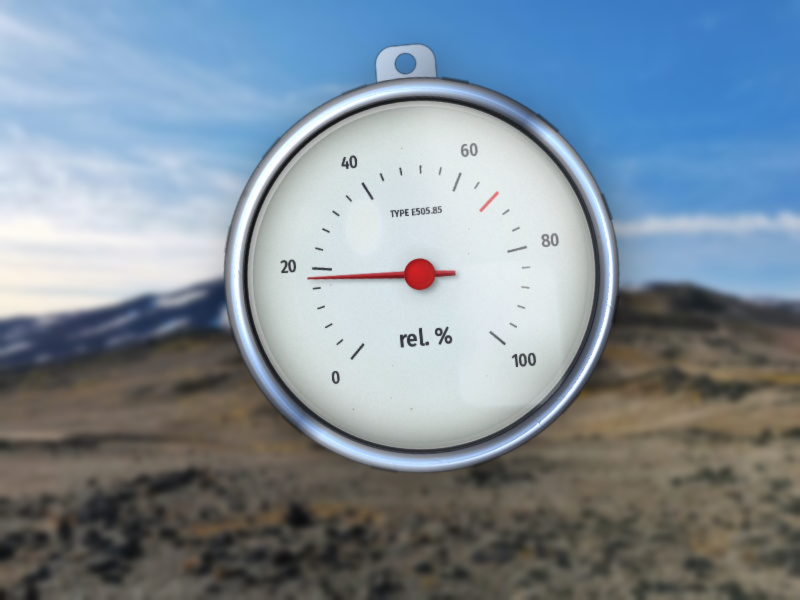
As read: 18 %
